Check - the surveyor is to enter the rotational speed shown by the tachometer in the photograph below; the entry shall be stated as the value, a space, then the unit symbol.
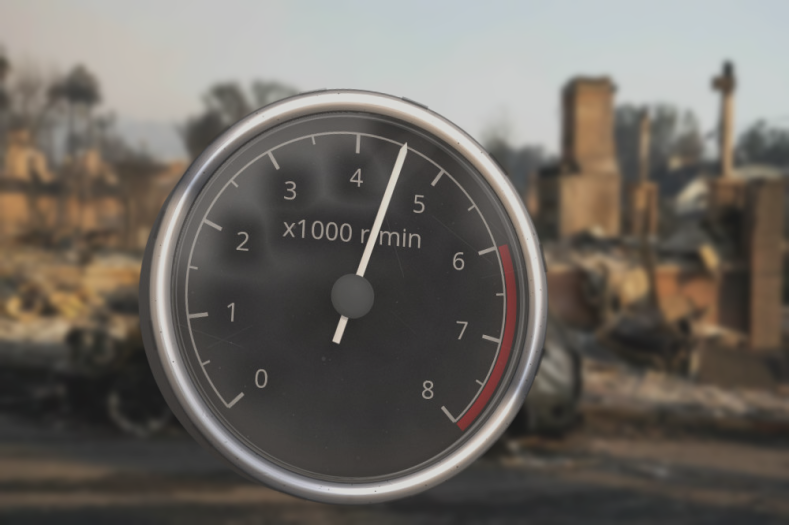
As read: 4500 rpm
